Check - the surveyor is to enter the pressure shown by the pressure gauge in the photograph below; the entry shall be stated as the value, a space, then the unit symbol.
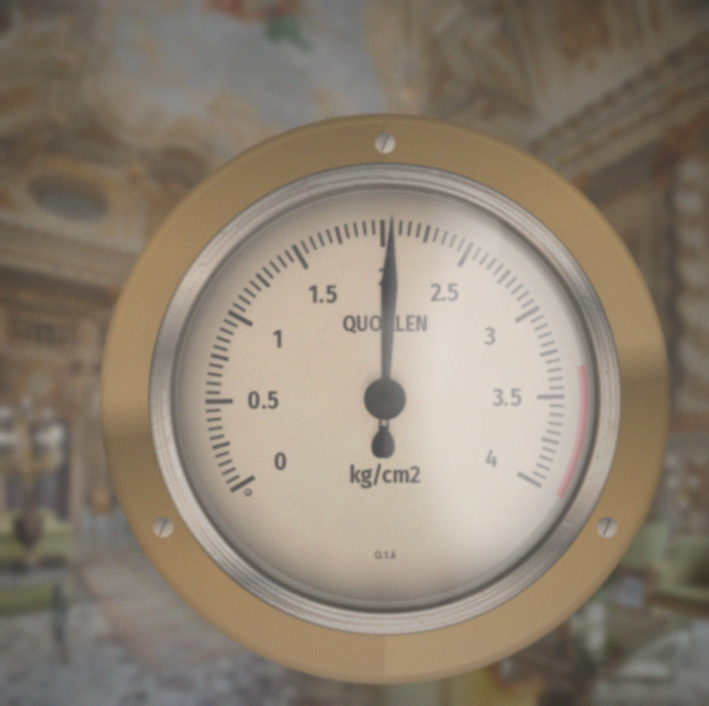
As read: 2.05 kg/cm²
